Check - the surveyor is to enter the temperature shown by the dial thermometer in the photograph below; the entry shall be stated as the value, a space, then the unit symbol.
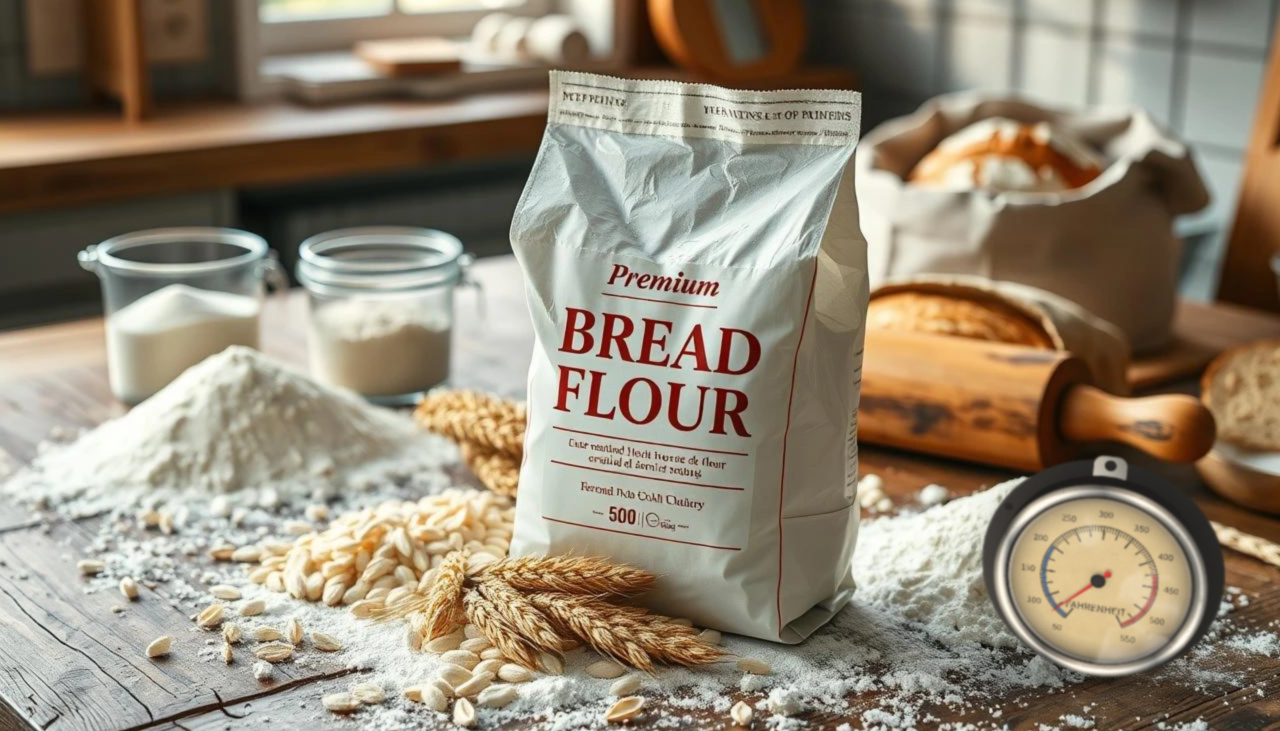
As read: 75 °F
